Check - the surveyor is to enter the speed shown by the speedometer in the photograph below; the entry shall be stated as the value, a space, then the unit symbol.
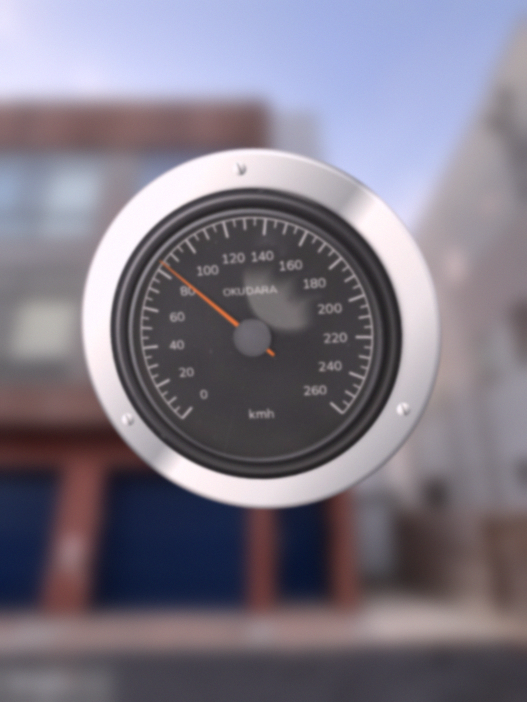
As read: 85 km/h
